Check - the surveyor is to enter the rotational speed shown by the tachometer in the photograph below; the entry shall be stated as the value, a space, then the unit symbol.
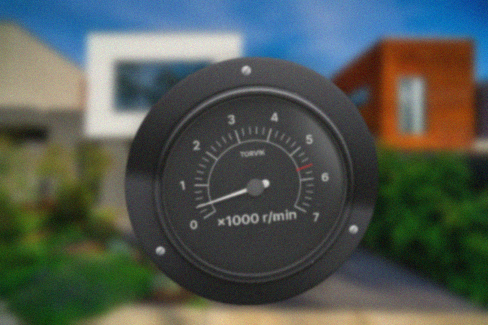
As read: 400 rpm
